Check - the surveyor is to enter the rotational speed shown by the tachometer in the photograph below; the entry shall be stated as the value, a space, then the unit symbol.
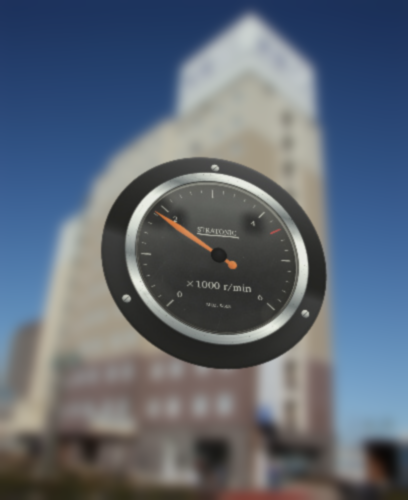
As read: 1800 rpm
